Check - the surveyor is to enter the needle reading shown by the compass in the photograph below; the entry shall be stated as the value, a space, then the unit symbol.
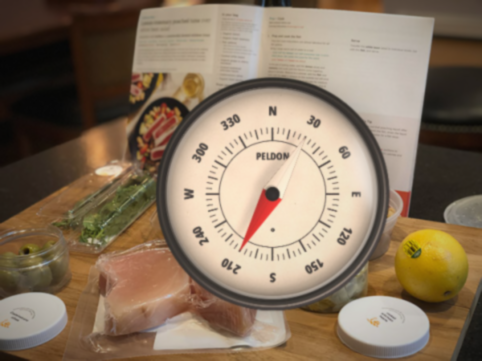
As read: 210 °
